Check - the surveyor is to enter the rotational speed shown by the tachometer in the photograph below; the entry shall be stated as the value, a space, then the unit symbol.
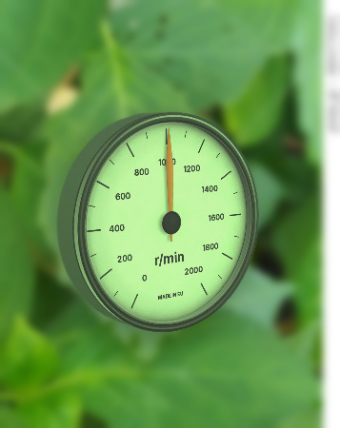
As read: 1000 rpm
